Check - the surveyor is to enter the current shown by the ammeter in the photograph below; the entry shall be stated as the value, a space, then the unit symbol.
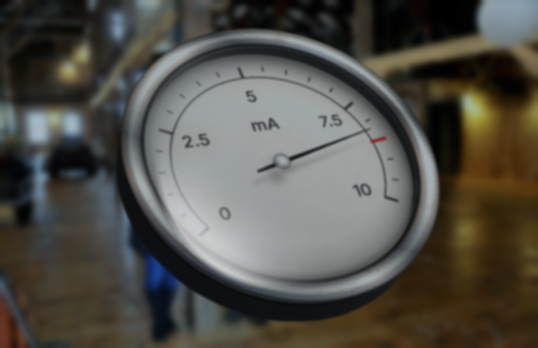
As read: 8.25 mA
